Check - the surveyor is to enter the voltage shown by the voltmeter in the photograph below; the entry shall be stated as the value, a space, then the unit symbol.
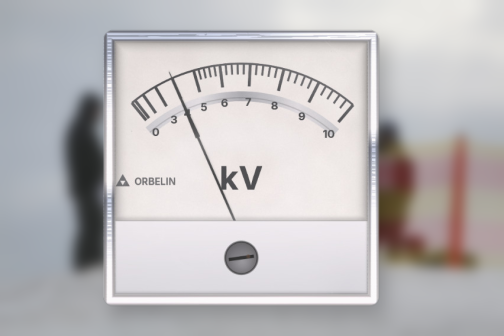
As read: 4 kV
